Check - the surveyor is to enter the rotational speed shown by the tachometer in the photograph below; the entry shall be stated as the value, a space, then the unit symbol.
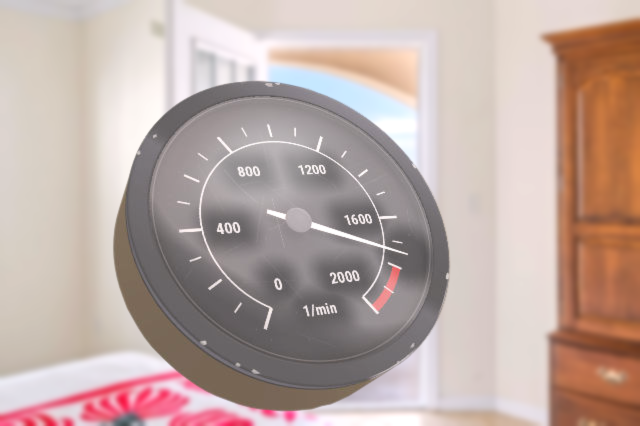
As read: 1750 rpm
